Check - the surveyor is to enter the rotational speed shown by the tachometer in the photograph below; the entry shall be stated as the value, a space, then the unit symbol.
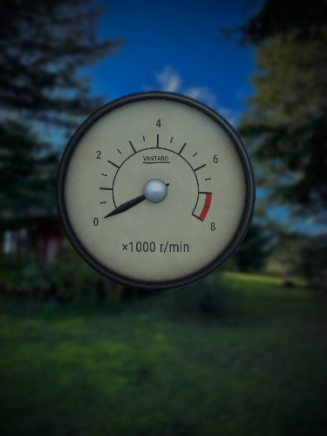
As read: 0 rpm
